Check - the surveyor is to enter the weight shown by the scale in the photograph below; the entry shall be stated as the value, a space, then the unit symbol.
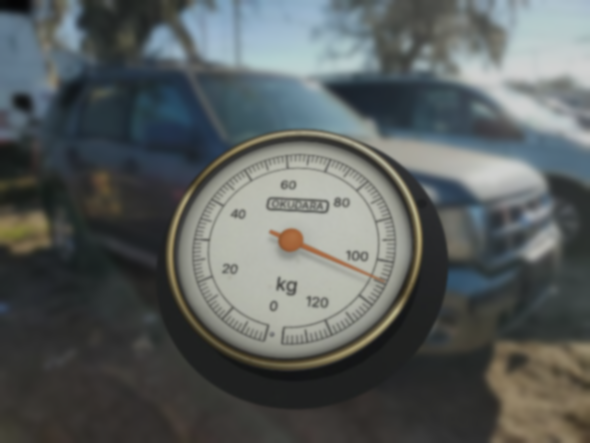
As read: 105 kg
